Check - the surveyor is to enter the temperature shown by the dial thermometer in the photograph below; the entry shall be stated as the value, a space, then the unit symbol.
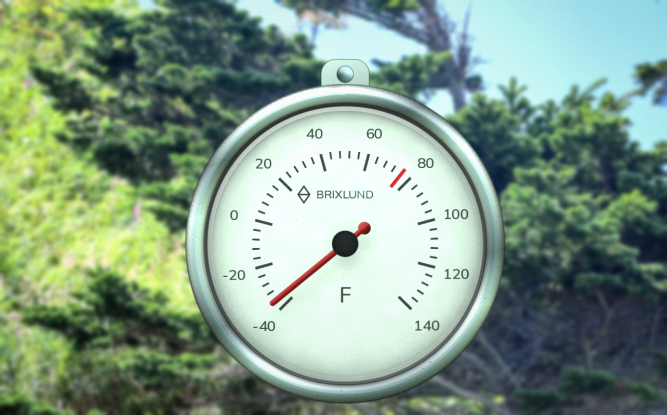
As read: -36 °F
